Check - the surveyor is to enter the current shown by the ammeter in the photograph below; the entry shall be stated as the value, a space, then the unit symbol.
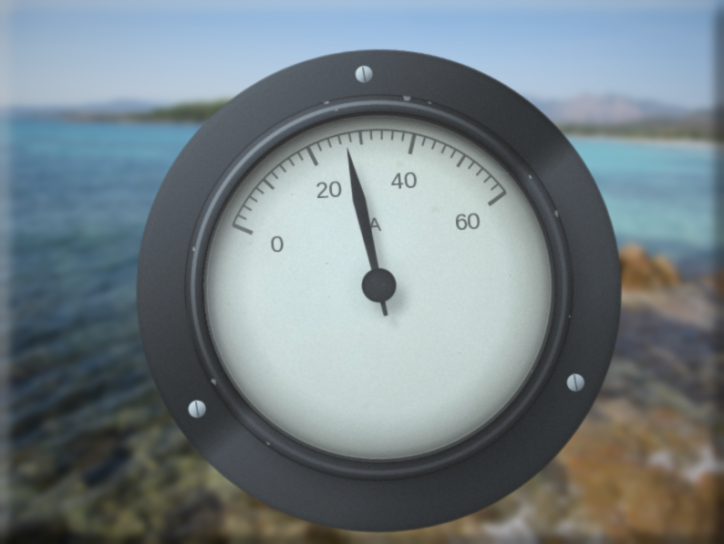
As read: 27 A
